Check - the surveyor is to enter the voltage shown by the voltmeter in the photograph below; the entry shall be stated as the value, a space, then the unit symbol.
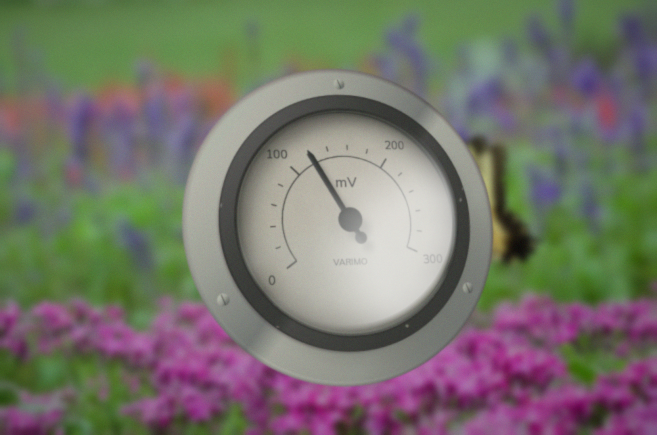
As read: 120 mV
